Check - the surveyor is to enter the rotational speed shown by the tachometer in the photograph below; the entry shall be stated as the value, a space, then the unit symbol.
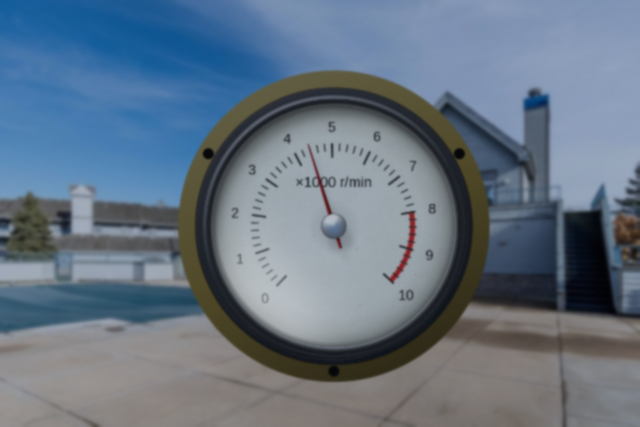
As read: 4400 rpm
